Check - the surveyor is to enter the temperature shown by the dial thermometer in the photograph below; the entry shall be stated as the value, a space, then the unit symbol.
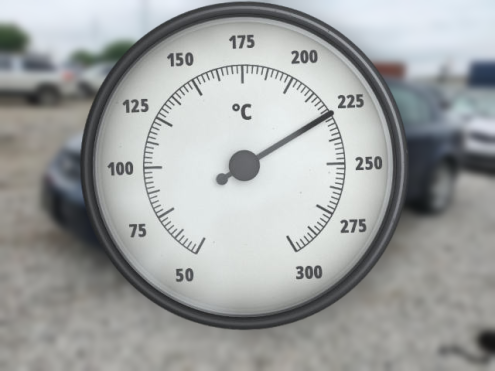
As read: 225 °C
